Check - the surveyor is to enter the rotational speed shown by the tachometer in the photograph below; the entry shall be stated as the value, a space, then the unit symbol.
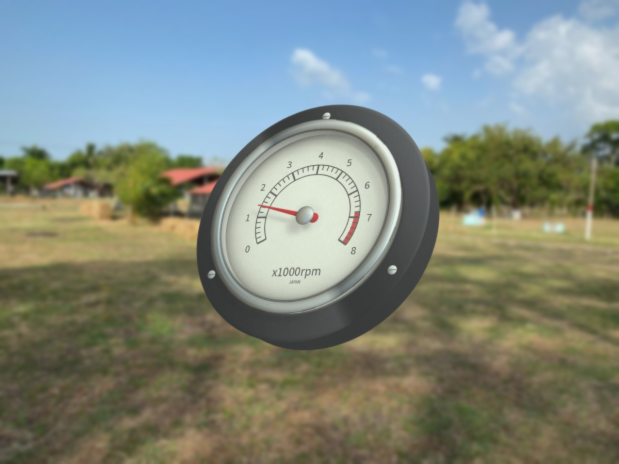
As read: 1400 rpm
